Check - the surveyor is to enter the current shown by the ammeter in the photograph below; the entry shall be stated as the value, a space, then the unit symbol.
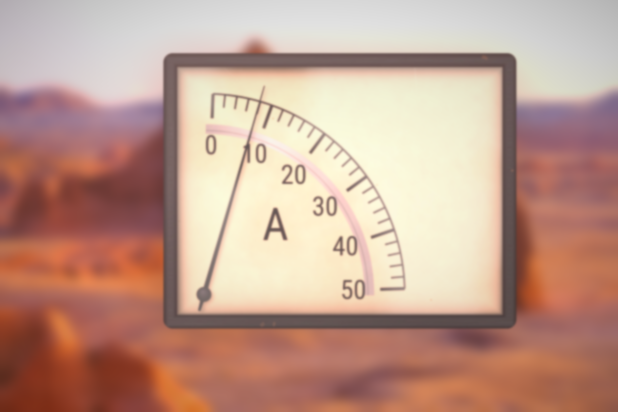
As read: 8 A
